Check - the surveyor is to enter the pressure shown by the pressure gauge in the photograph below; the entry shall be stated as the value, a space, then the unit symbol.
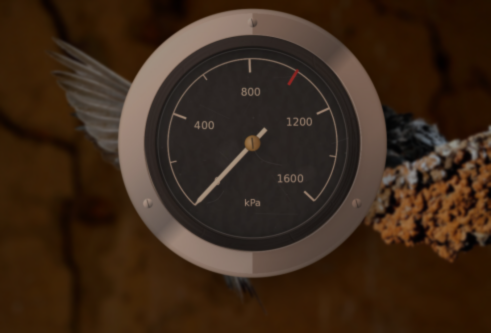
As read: 0 kPa
